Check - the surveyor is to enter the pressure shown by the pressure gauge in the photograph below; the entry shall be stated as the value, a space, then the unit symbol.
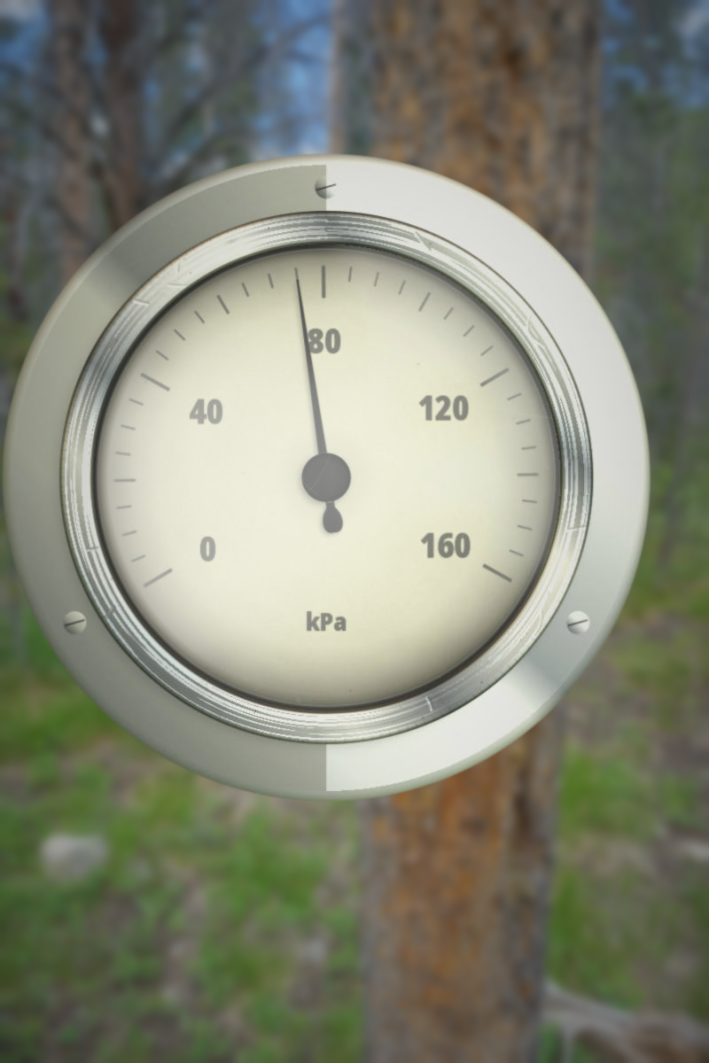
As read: 75 kPa
